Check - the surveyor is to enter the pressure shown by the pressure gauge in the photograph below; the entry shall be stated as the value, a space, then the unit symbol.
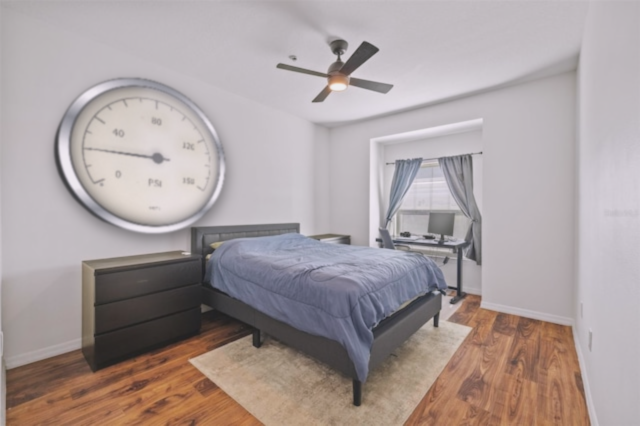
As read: 20 psi
